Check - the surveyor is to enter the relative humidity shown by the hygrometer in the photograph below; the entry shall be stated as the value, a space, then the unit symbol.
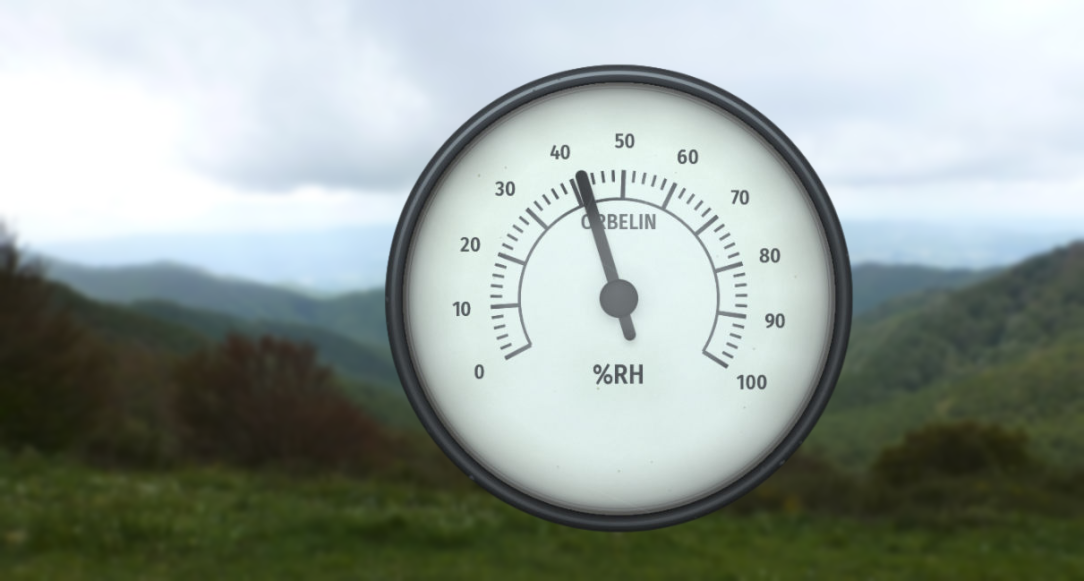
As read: 42 %
